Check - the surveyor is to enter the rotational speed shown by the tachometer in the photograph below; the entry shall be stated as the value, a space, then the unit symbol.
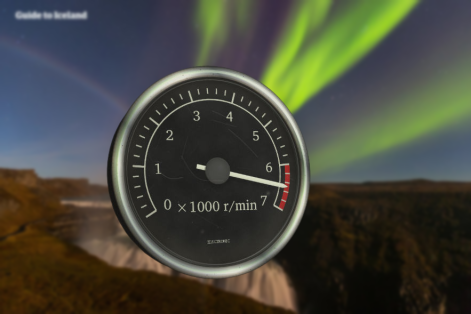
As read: 6500 rpm
